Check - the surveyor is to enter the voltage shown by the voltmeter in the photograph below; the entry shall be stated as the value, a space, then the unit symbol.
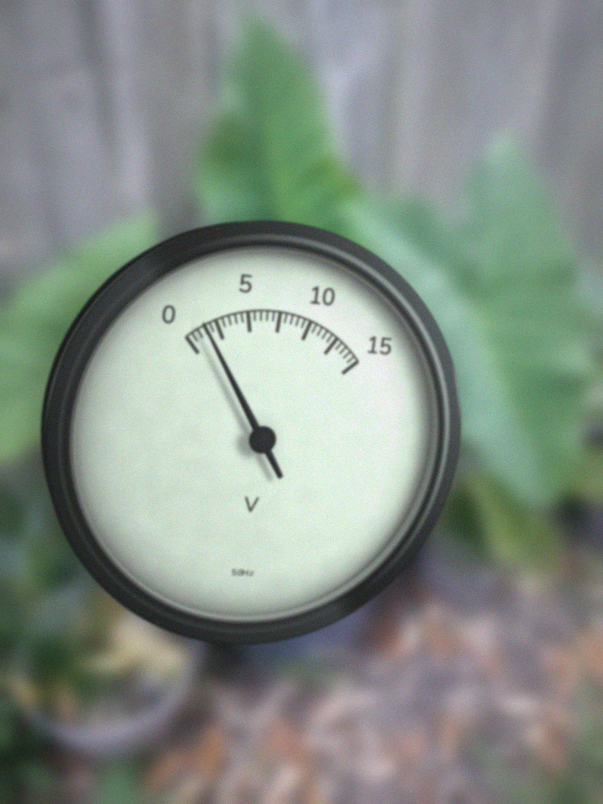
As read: 1.5 V
